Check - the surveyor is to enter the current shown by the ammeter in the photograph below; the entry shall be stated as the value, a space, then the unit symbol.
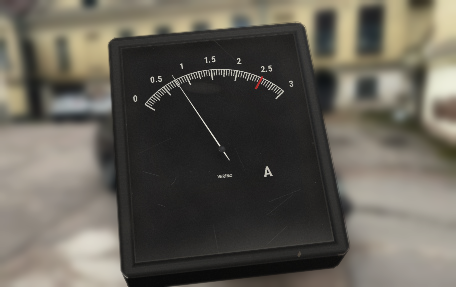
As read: 0.75 A
